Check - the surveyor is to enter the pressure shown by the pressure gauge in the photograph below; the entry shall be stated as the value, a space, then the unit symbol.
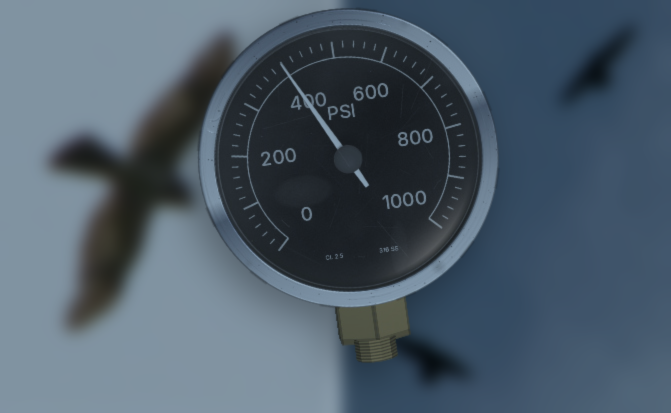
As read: 400 psi
